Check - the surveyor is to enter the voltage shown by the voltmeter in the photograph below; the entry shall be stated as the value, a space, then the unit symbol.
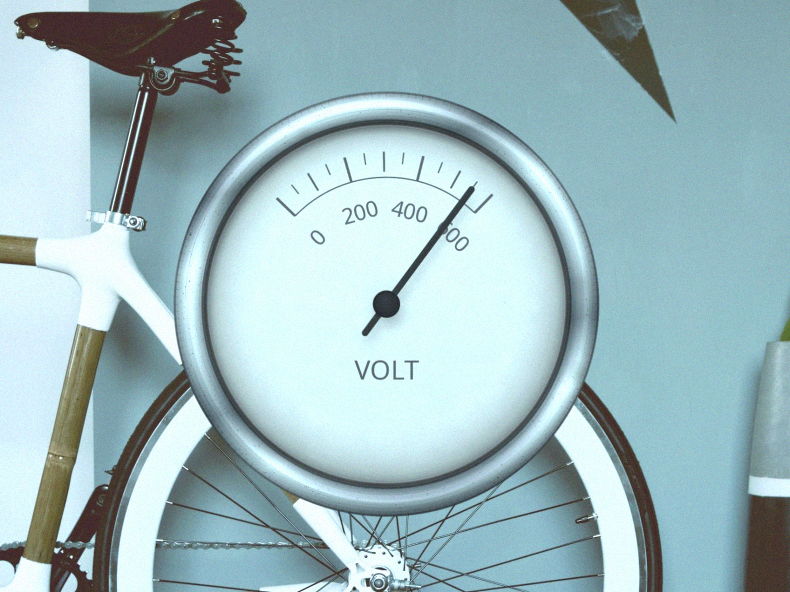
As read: 550 V
